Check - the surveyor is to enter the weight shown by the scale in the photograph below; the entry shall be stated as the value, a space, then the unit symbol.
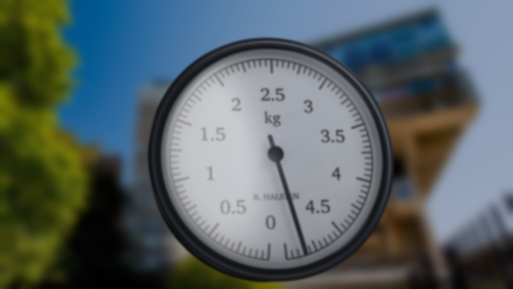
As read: 4.85 kg
